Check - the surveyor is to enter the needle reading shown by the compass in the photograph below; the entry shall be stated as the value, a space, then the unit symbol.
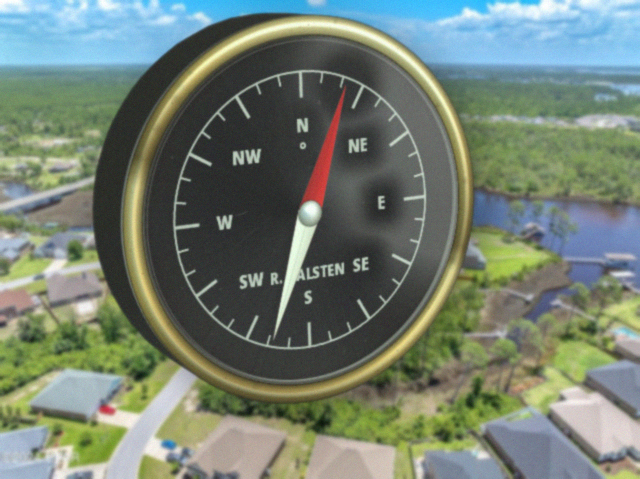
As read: 20 °
